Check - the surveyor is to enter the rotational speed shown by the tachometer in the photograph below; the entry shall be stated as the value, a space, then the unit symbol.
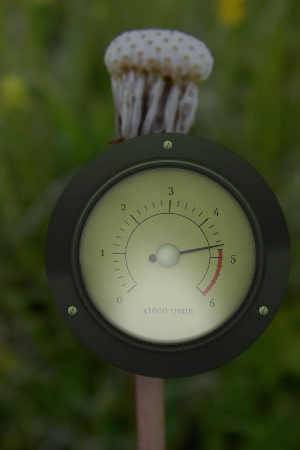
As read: 4700 rpm
